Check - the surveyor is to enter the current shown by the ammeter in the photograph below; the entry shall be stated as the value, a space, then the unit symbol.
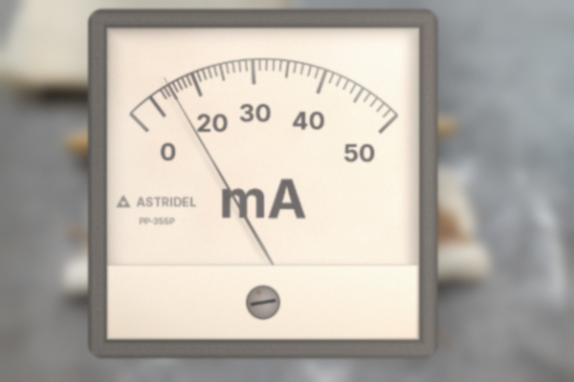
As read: 15 mA
